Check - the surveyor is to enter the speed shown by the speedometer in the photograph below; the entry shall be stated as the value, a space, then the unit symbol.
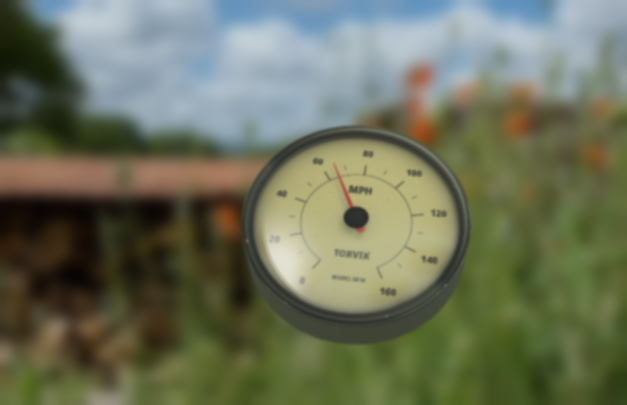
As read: 65 mph
